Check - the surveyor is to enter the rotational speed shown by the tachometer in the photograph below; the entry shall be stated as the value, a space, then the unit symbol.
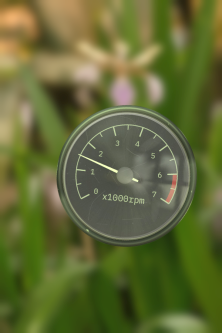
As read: 1500 rpm
